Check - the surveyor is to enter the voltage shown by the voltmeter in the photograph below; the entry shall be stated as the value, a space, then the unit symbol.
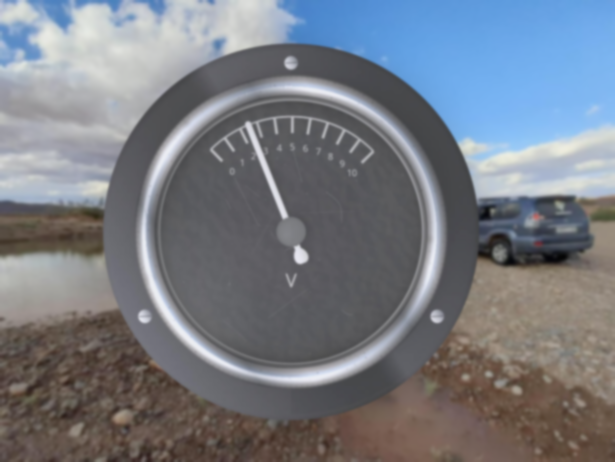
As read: 2.5 V
